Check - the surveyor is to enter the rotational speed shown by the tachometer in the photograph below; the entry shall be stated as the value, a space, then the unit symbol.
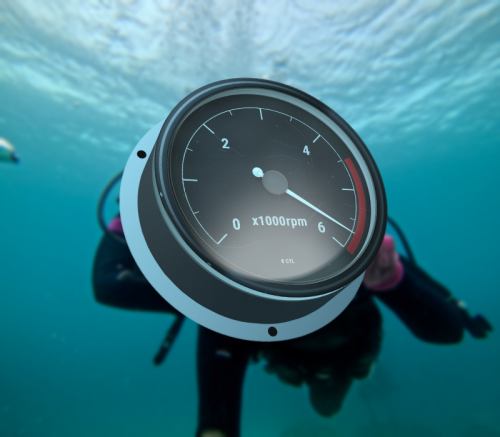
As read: 5750 rpm
